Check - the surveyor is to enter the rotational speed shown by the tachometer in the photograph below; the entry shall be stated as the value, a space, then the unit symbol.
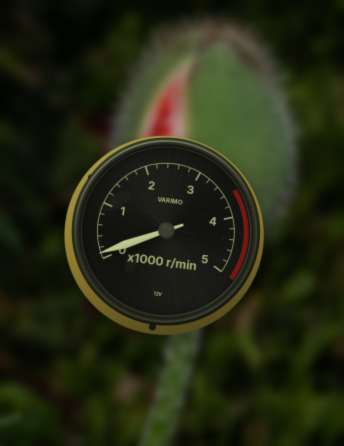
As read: 100 rpm
